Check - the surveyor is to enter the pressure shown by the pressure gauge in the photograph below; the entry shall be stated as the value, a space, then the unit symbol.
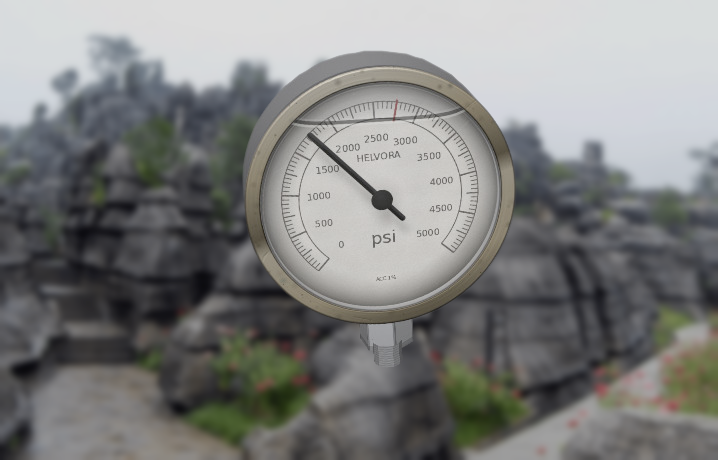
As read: 1750 psi
